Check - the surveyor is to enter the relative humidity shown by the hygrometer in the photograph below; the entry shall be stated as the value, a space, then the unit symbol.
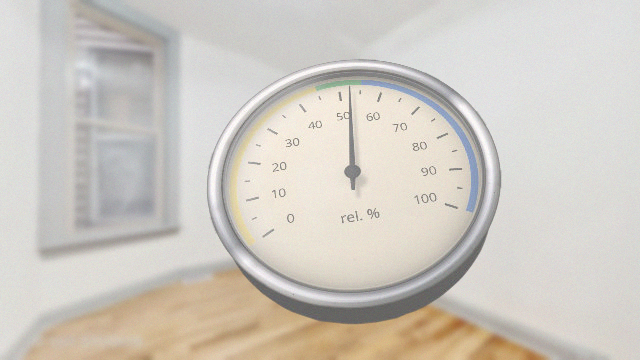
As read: 52.5 %
